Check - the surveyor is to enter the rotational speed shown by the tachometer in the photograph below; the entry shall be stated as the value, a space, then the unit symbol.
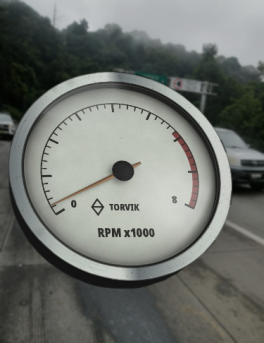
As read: 200 rpm
